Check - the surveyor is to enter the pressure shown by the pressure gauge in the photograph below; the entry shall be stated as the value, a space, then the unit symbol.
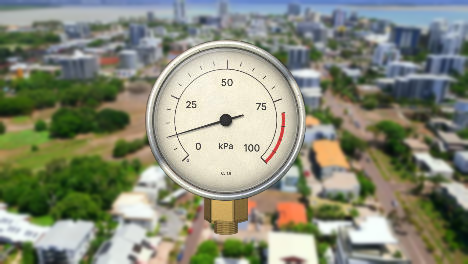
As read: 10 kPa
